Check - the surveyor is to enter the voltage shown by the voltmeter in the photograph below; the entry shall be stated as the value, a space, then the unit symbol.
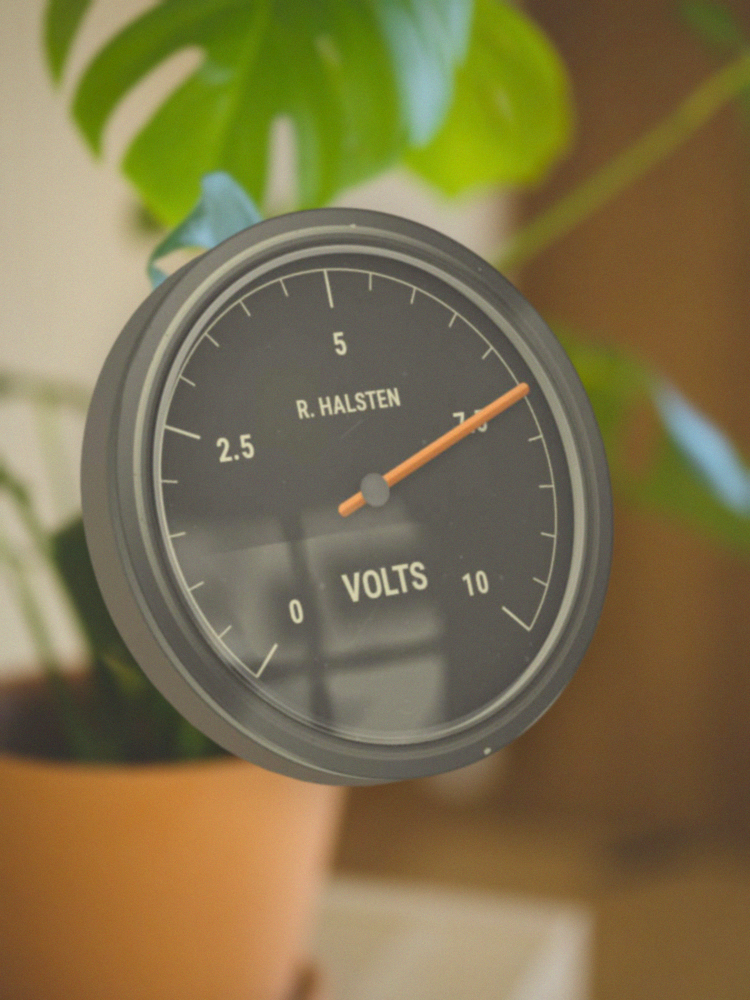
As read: 7.5 V
